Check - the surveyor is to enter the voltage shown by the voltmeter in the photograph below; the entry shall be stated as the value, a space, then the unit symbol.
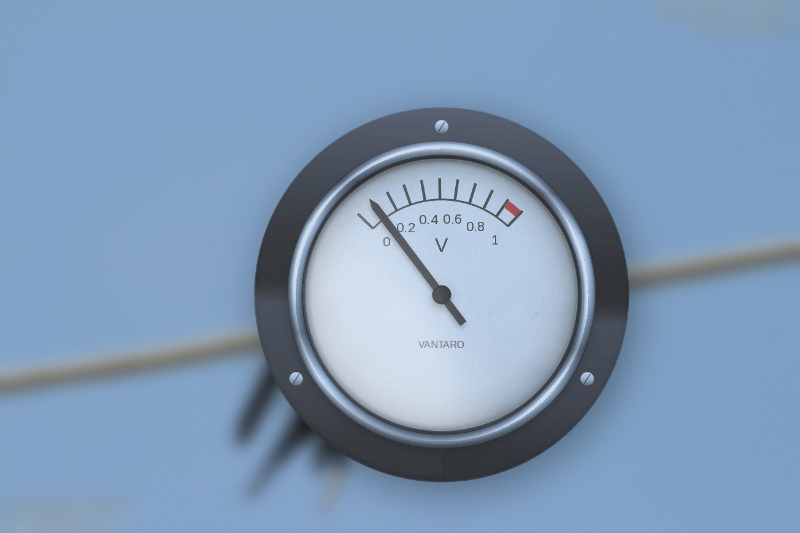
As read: 0.1 V
